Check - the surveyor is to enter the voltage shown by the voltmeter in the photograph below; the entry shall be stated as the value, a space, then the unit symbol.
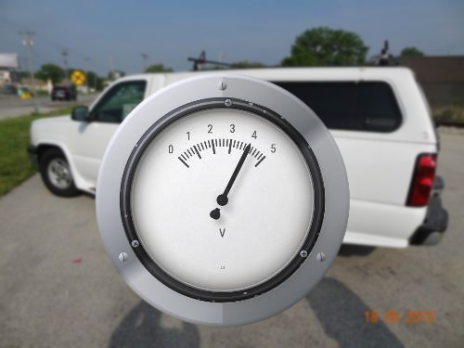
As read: 4 V
